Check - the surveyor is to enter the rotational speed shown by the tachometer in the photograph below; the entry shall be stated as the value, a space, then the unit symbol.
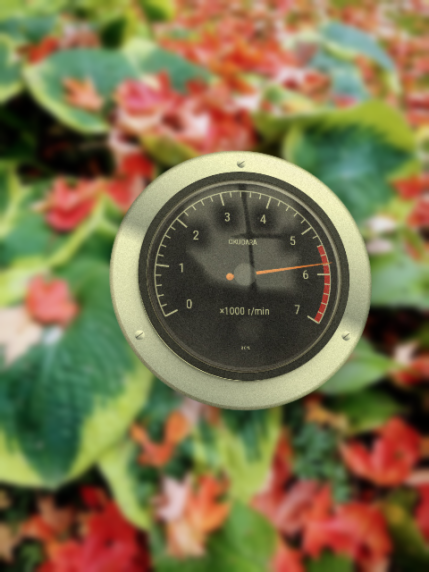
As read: 5800 rpm
